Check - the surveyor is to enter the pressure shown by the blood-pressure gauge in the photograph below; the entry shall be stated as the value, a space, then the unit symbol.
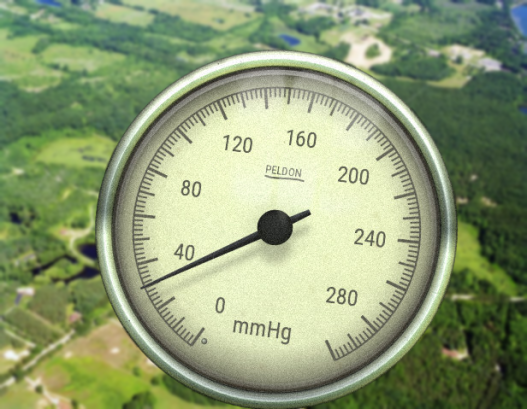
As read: 30 mmHg
